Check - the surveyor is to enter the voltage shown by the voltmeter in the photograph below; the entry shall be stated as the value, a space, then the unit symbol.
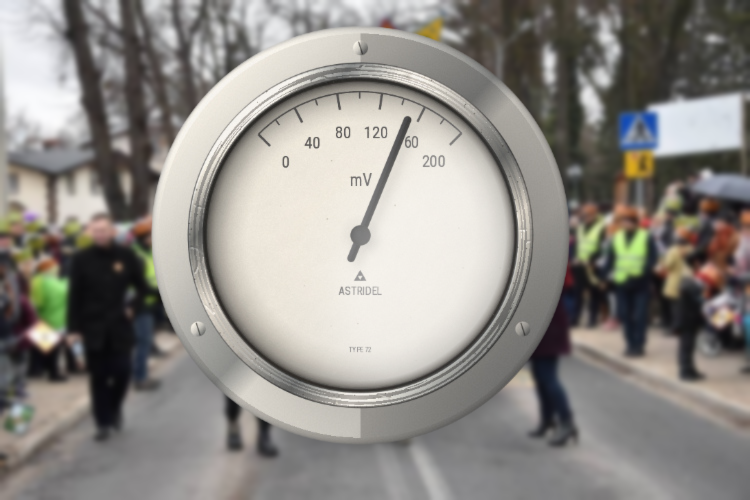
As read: 150 mV
